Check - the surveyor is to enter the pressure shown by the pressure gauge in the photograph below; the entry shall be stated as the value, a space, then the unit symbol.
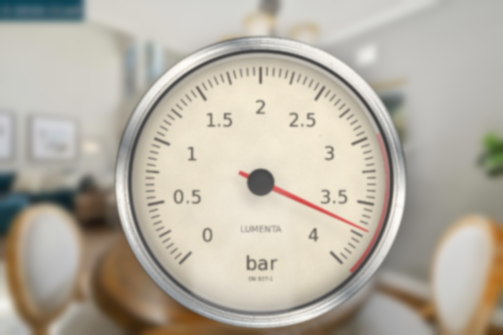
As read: 3.7 bar
